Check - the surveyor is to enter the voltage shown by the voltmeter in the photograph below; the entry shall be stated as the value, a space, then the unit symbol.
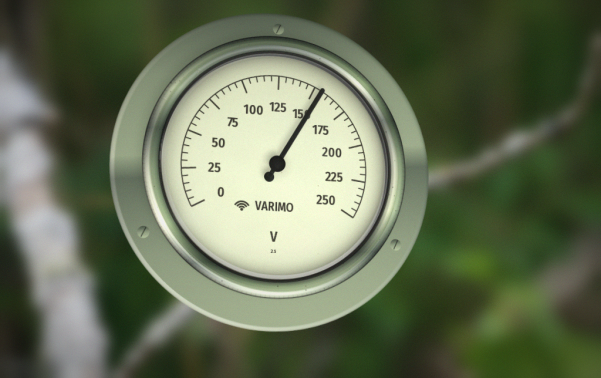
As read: 155 V
